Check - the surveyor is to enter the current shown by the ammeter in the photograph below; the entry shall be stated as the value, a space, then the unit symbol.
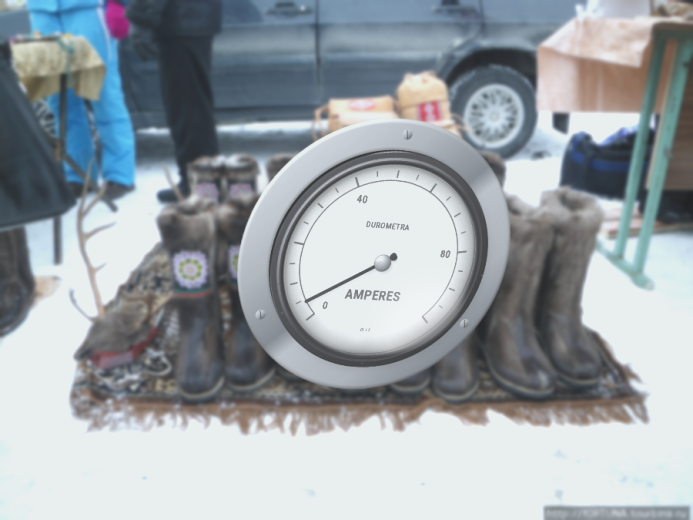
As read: 5 A
